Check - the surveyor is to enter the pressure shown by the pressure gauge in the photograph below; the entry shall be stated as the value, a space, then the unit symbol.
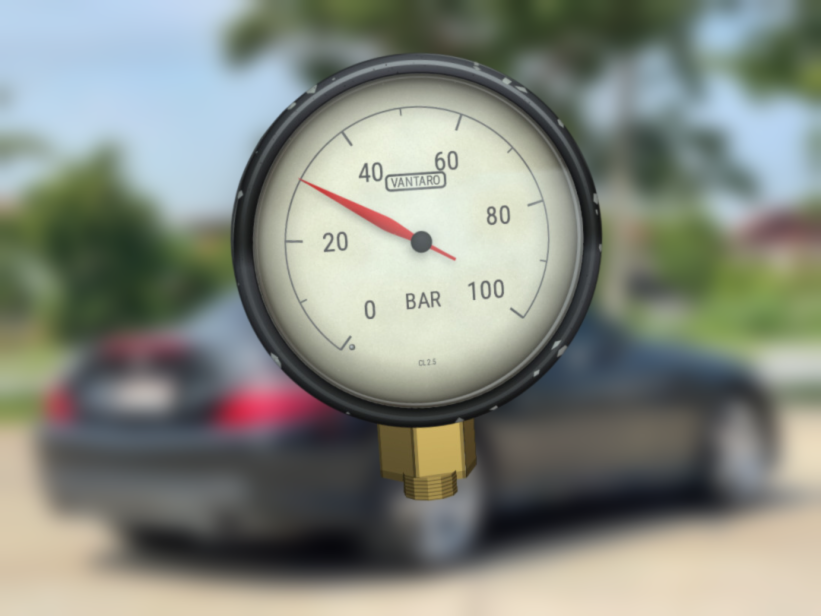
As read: 30 bar
